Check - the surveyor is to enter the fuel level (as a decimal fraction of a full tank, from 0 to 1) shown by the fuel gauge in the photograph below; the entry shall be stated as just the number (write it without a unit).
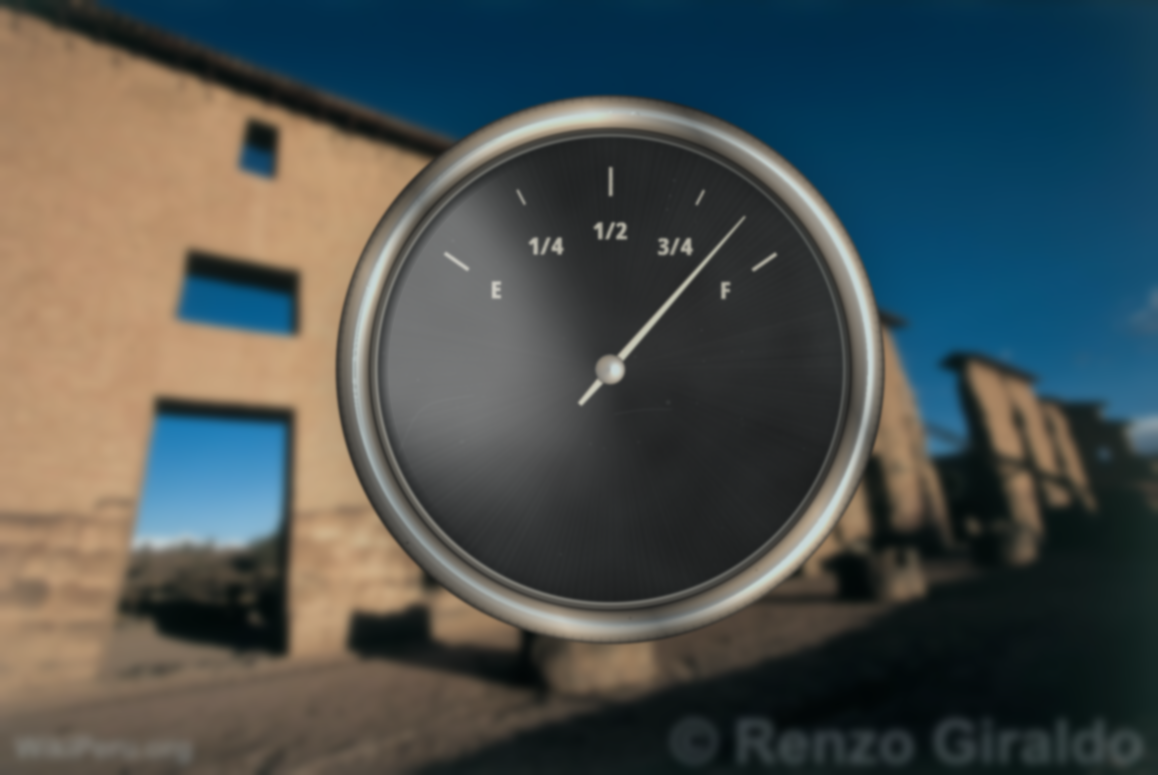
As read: 0.875
